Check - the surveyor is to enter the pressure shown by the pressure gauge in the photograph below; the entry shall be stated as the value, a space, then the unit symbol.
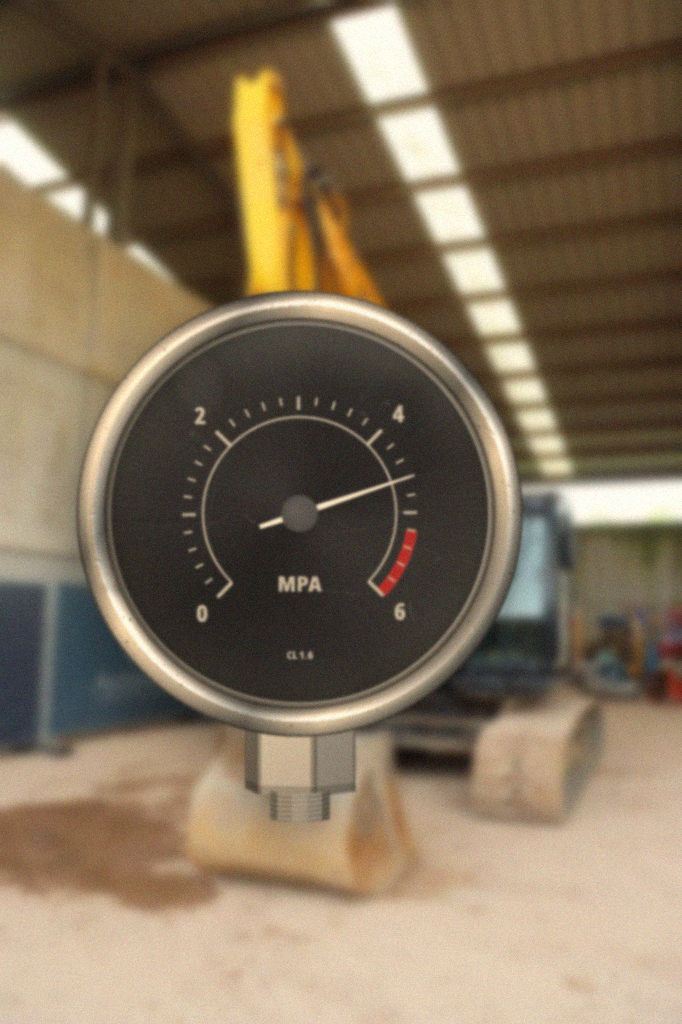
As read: 4.6 MPa
